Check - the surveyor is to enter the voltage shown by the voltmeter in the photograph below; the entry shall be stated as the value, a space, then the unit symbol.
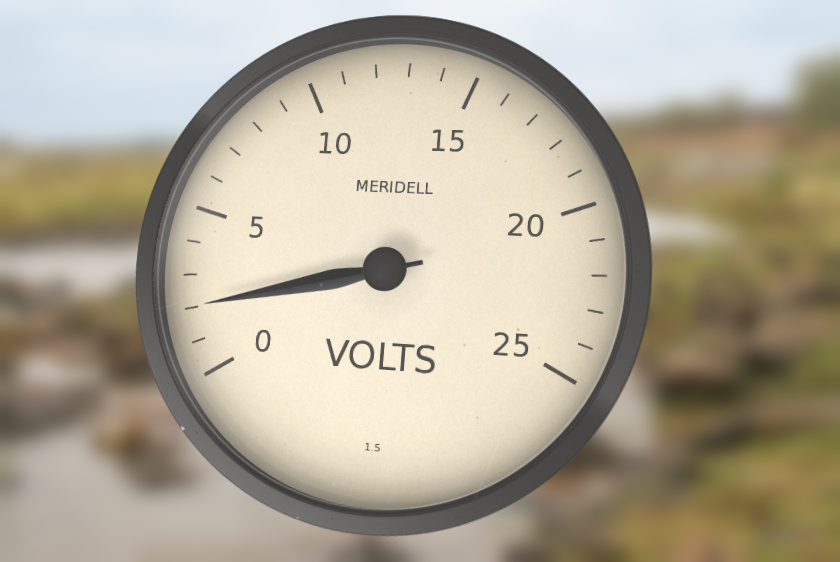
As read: 2 V
